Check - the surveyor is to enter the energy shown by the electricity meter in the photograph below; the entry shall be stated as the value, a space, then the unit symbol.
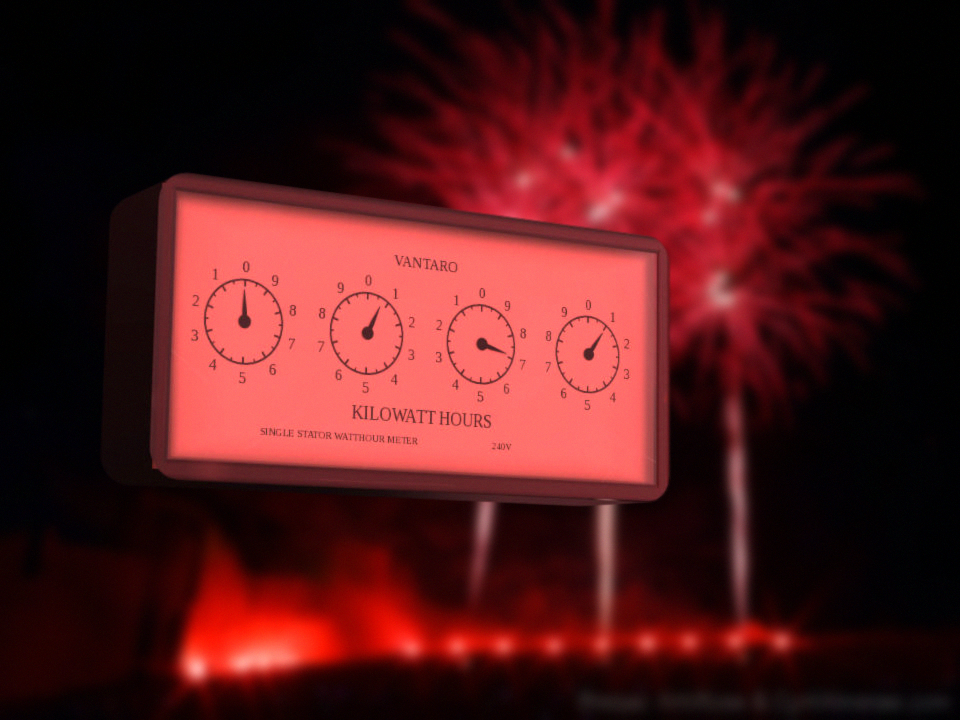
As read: 71 kWh
